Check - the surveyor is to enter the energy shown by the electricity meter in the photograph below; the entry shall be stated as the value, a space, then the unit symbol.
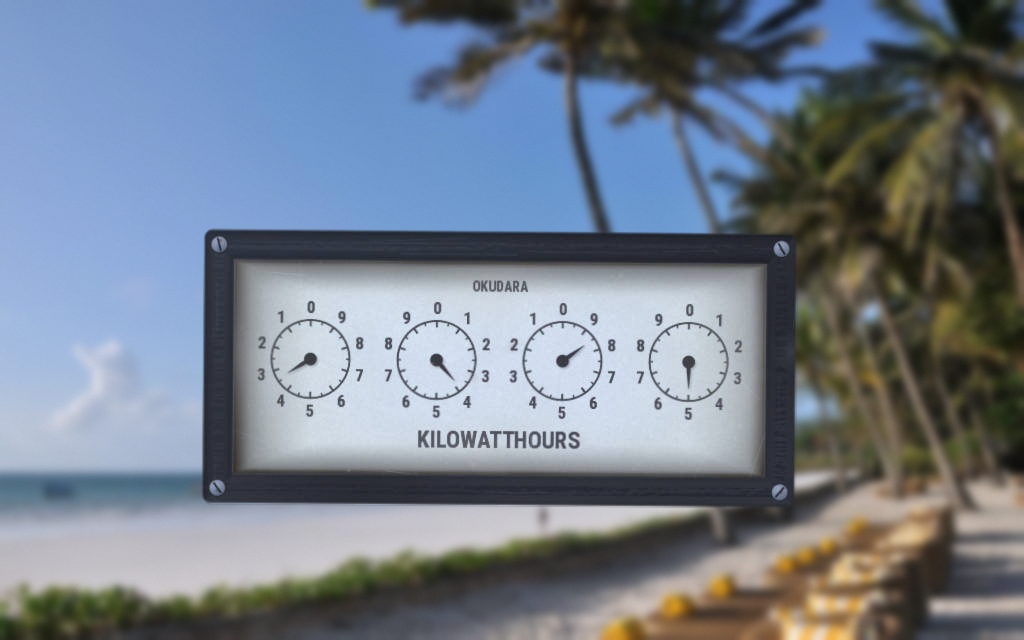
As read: 3385 kWh
